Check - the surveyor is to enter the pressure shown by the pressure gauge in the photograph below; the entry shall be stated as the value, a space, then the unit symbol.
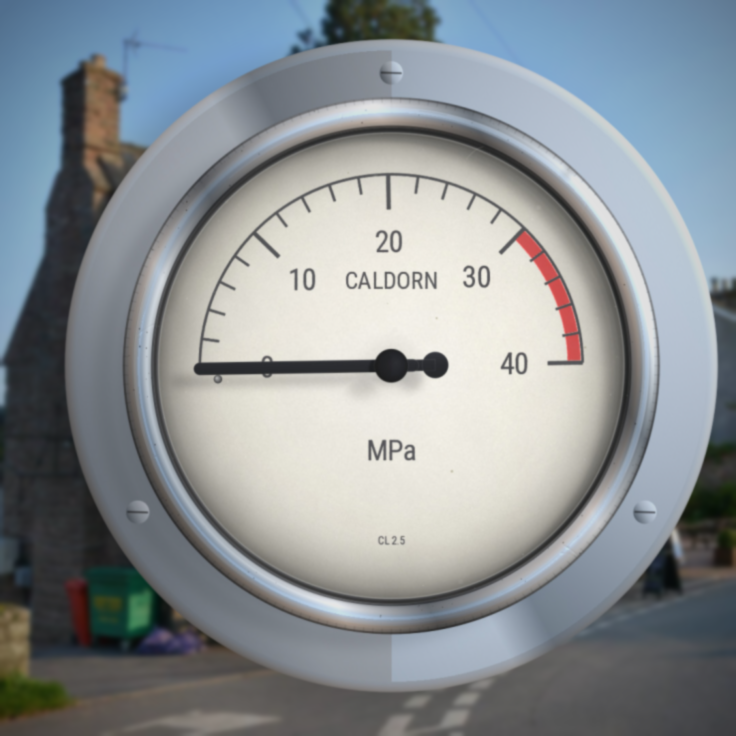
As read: 0 MPa
